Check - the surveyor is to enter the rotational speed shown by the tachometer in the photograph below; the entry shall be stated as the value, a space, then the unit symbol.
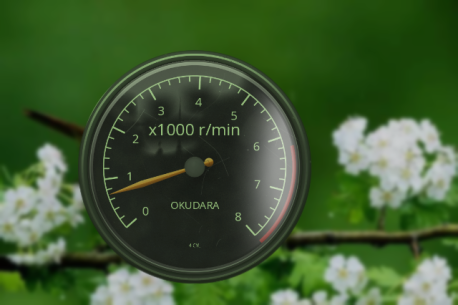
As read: 700 rpm
